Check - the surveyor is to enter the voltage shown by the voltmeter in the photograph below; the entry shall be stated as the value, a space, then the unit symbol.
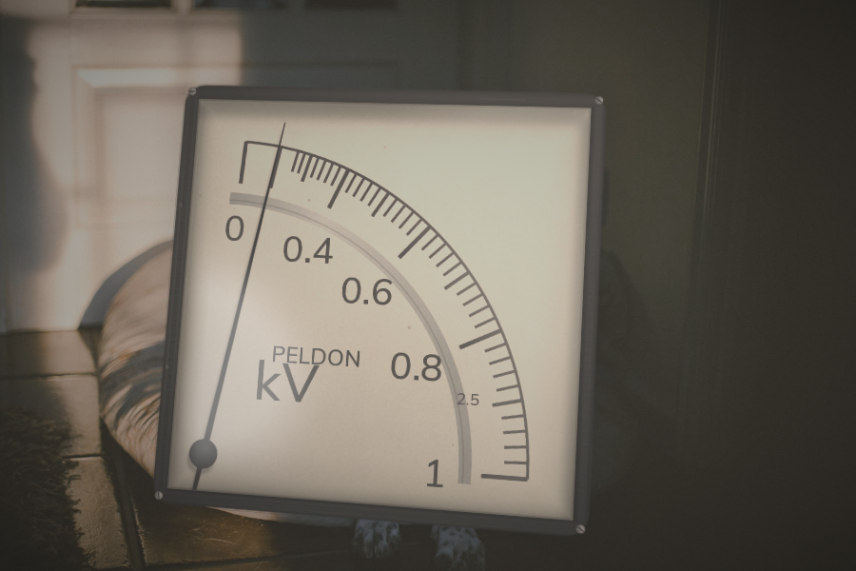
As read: 0.2 kV
